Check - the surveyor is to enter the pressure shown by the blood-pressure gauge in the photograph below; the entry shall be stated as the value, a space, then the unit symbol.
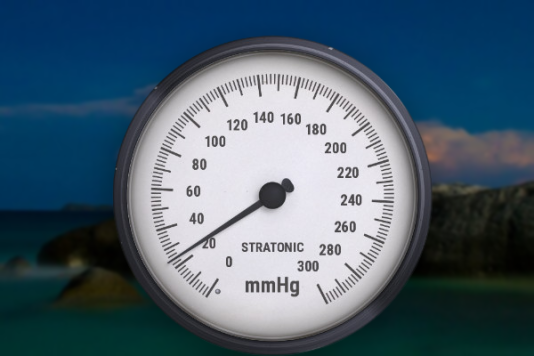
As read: 24 mmHg
